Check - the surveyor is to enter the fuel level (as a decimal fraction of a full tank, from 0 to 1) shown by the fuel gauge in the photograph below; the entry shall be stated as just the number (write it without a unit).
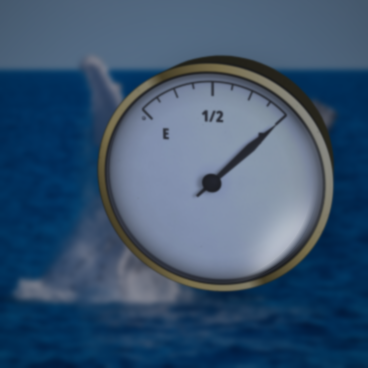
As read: 1
